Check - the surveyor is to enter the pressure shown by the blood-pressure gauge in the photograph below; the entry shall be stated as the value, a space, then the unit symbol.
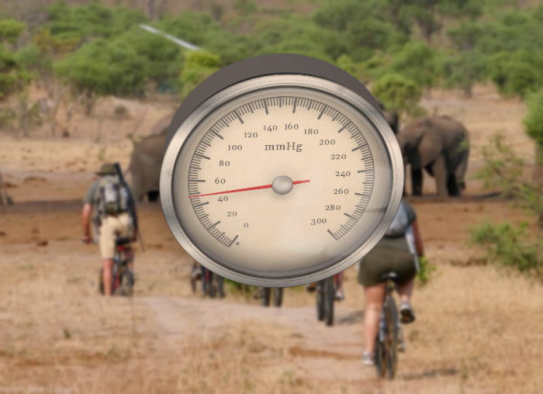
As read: 50 mmHg
